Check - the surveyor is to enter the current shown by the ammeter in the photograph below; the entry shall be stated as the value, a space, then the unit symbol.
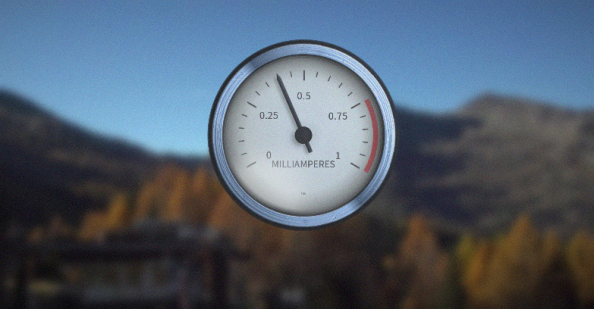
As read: 0.4 mA
